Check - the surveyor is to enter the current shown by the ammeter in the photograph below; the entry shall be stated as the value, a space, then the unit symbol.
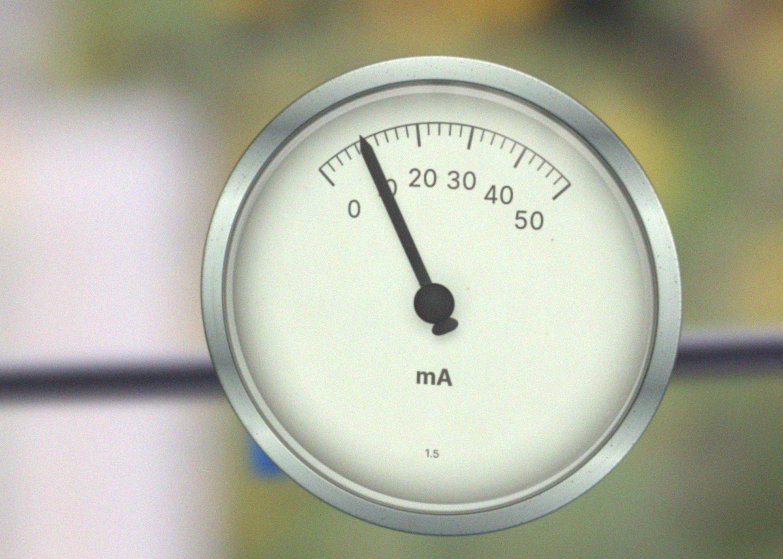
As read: 10 mA
